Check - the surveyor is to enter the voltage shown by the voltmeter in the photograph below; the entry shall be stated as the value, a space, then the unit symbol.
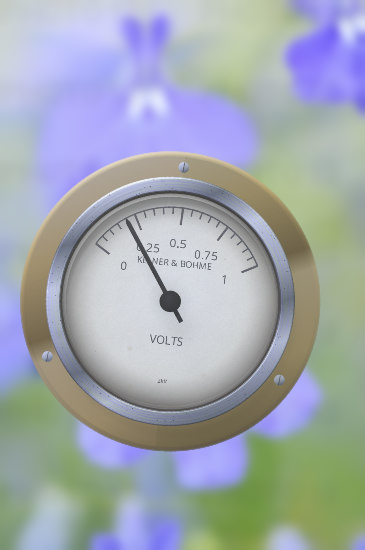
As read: 0.2 V
